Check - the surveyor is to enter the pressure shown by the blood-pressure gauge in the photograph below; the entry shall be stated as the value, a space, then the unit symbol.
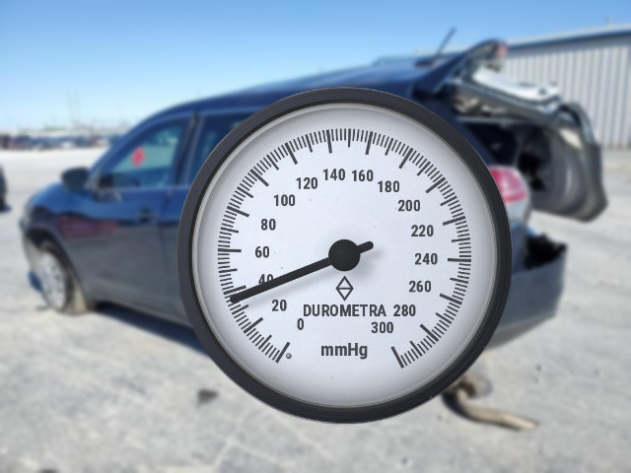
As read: 36 mmHg
